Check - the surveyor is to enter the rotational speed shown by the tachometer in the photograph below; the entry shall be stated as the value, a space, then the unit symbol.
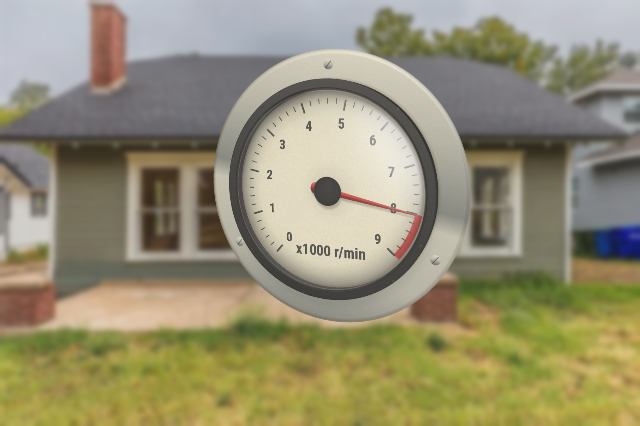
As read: 8000 rpm
